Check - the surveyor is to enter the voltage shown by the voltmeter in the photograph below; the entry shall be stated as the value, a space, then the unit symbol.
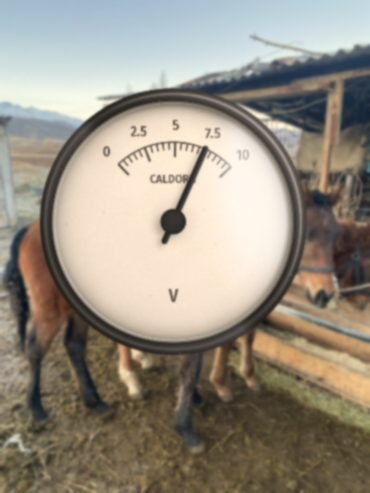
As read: 7.5 V
